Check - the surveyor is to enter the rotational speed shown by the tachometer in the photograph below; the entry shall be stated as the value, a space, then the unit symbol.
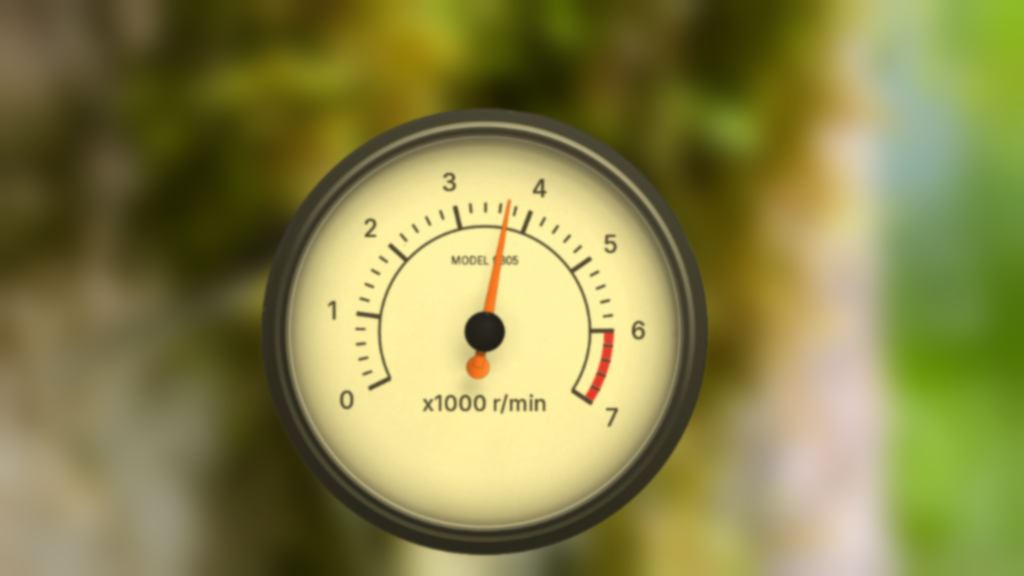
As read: 3700 rpm
